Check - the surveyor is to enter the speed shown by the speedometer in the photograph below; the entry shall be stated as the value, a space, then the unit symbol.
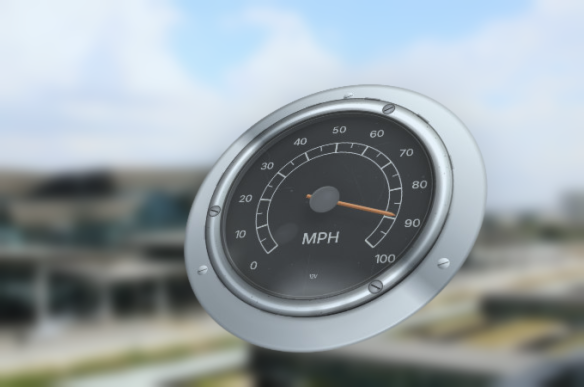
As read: 90 mph
